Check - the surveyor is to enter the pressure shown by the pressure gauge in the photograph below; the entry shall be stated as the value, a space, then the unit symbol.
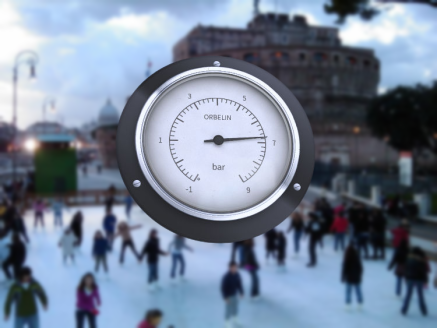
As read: 6.8 bar
